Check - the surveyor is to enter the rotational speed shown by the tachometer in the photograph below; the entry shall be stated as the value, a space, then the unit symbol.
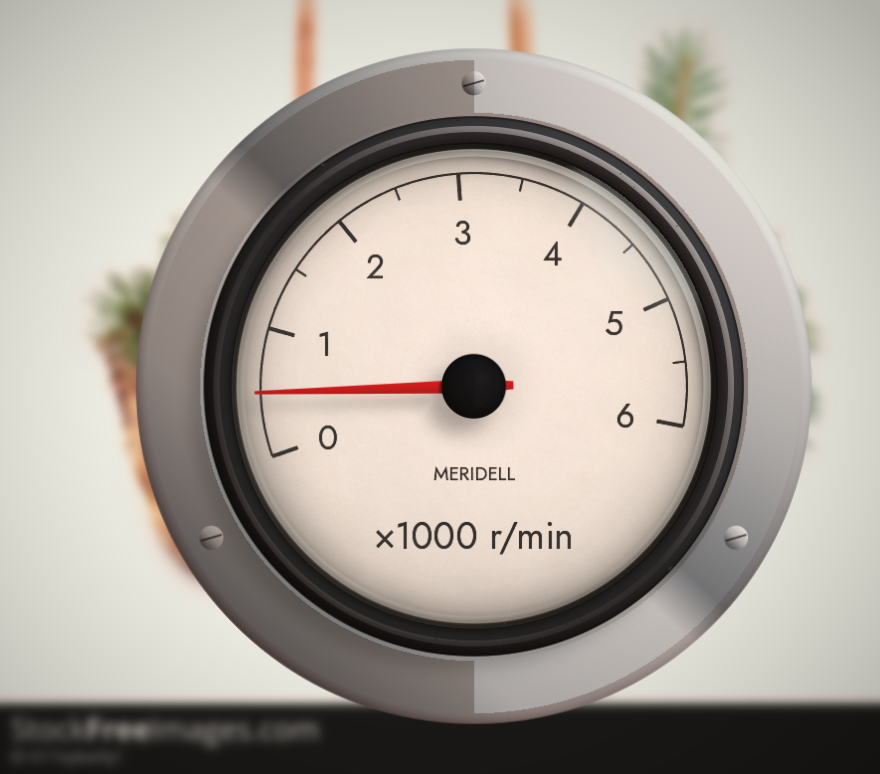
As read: 500 rpm
